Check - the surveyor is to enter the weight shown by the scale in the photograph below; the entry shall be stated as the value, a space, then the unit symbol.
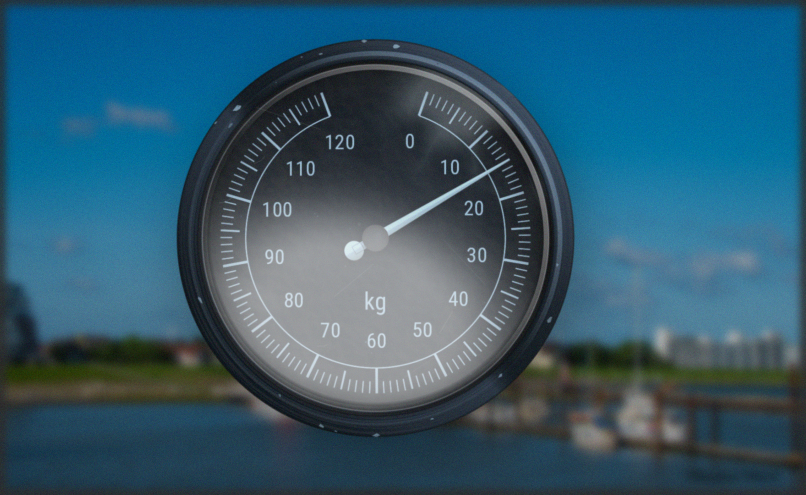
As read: 15 kg
